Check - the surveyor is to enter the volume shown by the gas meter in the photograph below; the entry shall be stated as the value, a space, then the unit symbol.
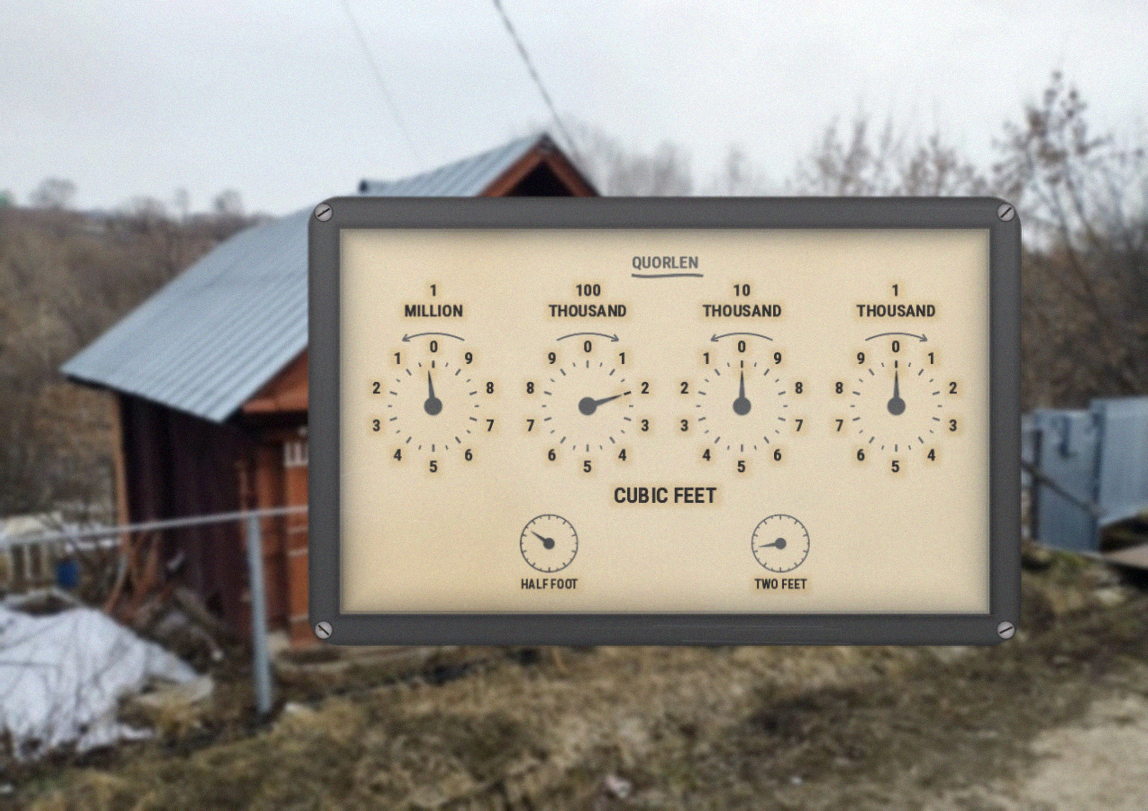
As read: 20000 ft³
